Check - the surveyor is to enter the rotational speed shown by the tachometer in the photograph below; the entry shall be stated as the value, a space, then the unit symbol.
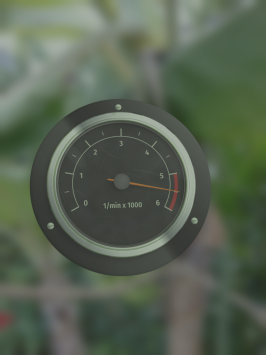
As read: 5500 rpm
